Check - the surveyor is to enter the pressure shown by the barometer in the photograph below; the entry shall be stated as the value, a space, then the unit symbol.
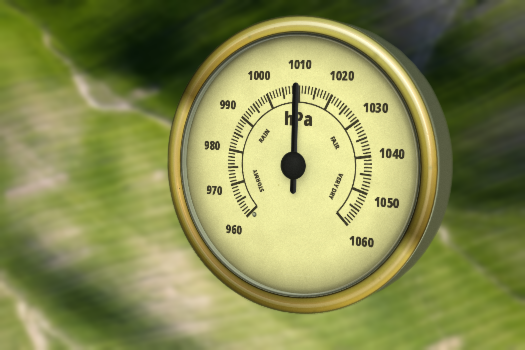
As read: 1010 hPa
